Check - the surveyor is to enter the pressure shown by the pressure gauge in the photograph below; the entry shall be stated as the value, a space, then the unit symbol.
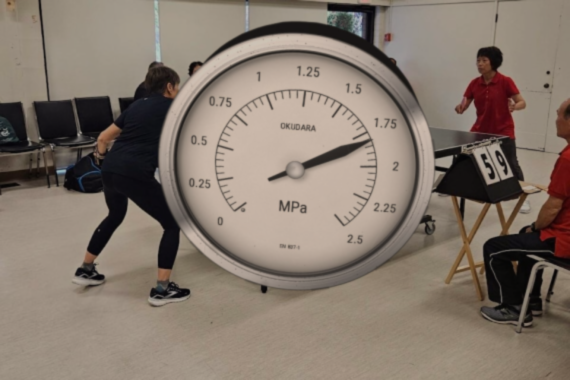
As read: 1.8 MPa
